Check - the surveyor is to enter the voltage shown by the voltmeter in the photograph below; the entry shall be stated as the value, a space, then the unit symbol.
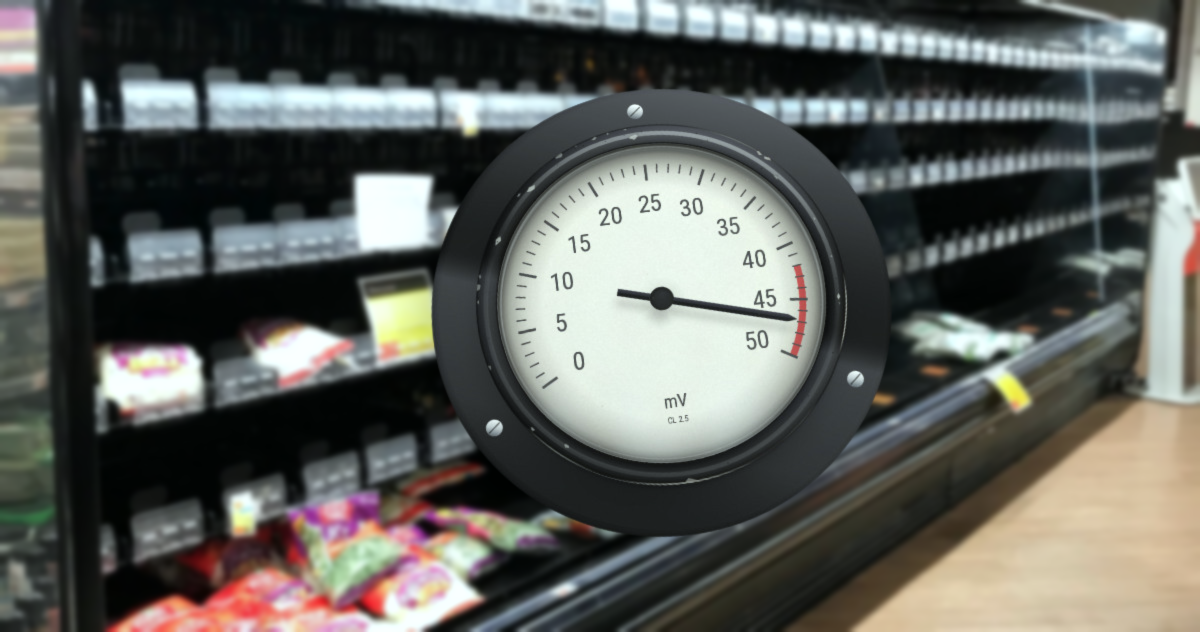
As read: 47 mV
